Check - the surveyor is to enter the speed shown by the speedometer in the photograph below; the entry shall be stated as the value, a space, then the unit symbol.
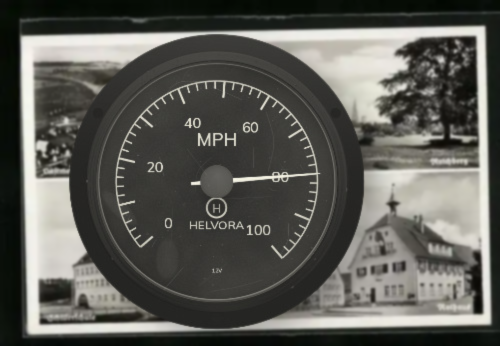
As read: 80 mph
